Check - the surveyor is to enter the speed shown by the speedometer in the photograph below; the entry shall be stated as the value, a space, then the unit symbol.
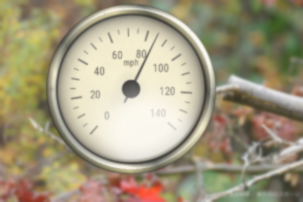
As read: 85 mph
